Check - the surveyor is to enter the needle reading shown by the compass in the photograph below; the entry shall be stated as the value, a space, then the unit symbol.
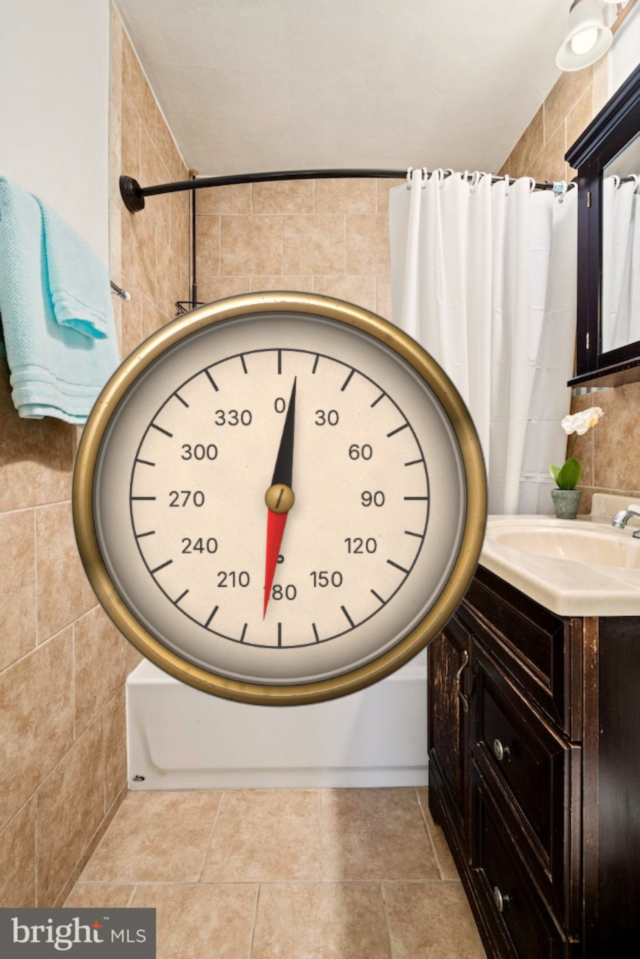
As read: 187.5 °
